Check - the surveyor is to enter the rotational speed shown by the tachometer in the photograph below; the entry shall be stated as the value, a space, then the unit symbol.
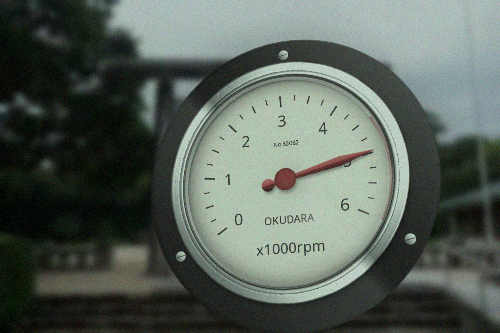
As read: 5000 rpm
